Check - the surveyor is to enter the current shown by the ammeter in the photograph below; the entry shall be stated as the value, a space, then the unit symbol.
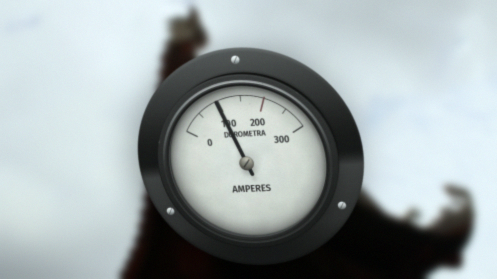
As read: 100 A
